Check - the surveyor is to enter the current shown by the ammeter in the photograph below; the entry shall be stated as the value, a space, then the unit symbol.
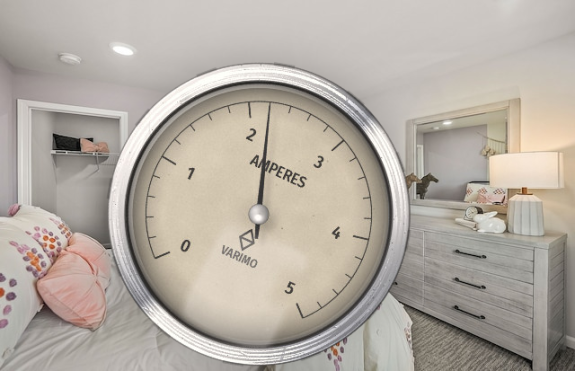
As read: 2.2 A
